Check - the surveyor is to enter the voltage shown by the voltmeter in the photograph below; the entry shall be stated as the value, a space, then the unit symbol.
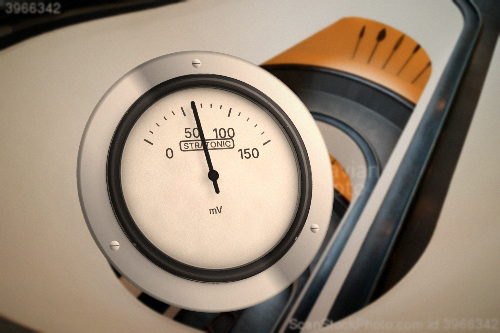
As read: 60 mV
